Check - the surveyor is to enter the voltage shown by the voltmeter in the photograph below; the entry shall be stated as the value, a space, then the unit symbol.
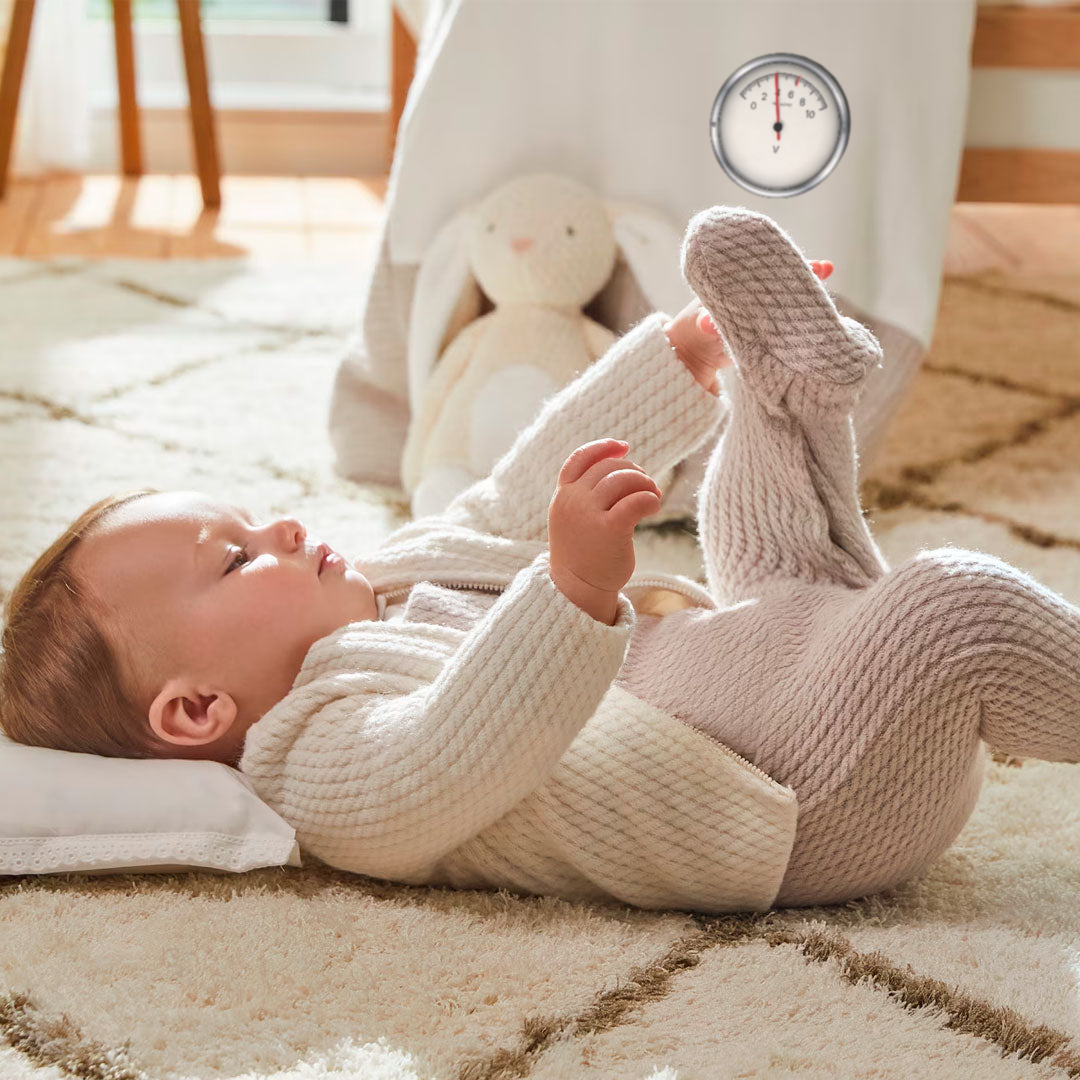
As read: 4 V
